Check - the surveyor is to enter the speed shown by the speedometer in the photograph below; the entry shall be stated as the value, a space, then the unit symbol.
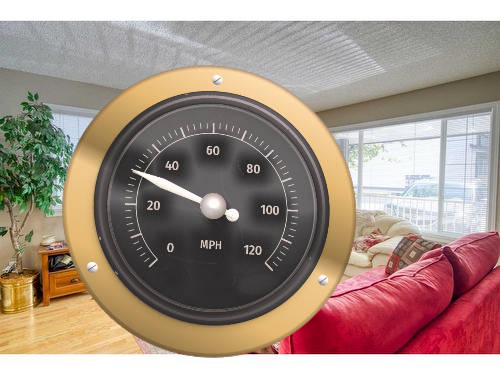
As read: 30 mph
